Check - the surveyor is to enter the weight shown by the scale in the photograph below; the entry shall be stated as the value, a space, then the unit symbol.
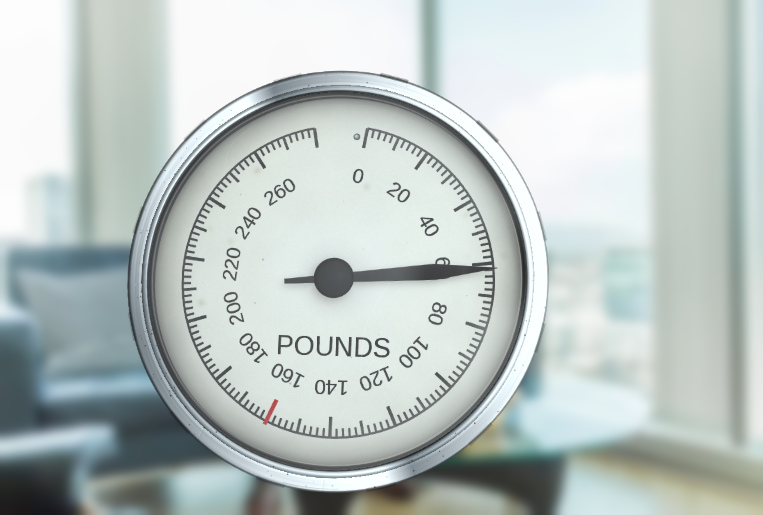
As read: 62 lb
